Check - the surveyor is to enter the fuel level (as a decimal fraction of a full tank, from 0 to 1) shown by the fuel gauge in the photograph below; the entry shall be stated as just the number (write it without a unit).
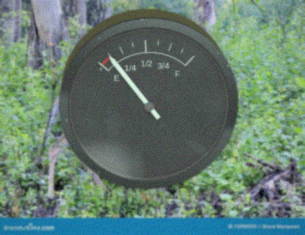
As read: 0.125
